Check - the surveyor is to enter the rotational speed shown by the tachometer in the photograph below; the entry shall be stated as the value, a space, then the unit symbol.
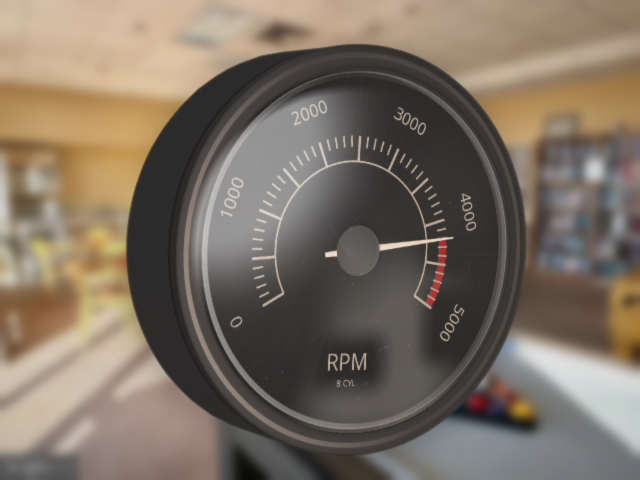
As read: 4200 rpm
